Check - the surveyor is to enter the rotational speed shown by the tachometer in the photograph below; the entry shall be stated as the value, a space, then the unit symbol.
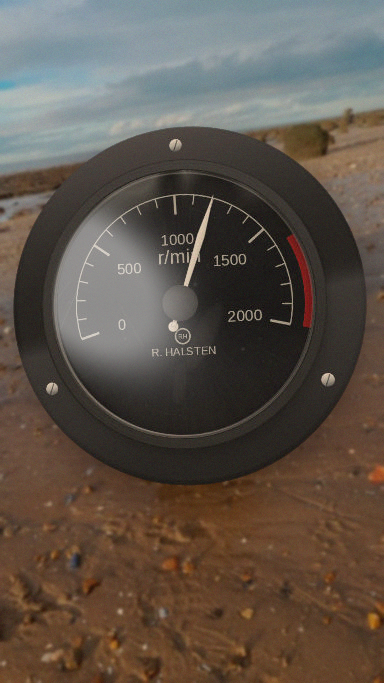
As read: 1200 rpm
